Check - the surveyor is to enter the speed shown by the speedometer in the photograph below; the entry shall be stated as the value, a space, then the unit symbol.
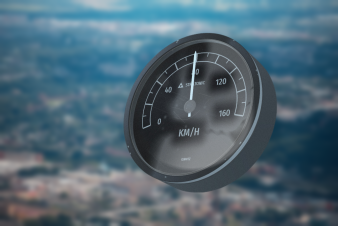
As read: 80 km/h
